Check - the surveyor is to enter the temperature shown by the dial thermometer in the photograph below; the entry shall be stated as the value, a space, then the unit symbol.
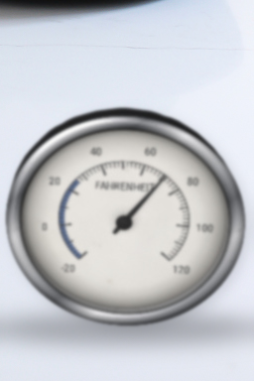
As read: 70 °F
